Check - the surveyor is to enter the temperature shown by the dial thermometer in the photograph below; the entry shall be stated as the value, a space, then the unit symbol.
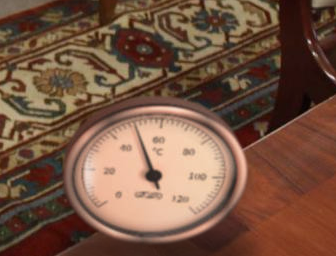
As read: 50 °C
